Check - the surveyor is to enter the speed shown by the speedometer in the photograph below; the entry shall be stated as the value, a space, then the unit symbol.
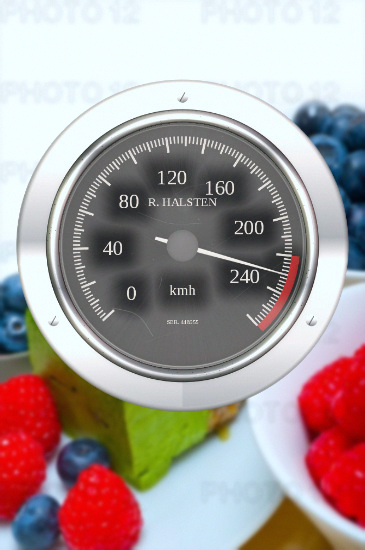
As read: 230 km/h
